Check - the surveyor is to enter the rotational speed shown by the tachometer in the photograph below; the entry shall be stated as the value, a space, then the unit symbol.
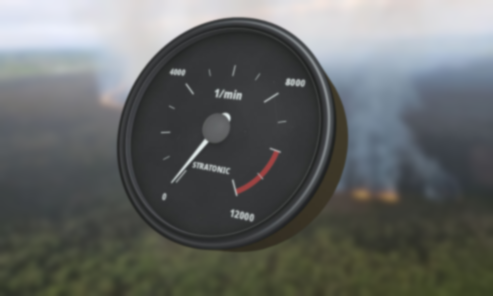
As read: 0 rpm
